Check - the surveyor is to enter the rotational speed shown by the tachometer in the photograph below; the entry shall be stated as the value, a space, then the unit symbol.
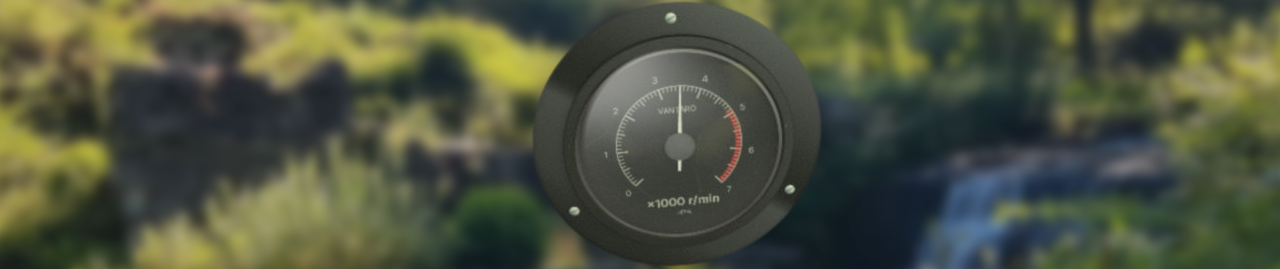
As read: 3500 rpm
